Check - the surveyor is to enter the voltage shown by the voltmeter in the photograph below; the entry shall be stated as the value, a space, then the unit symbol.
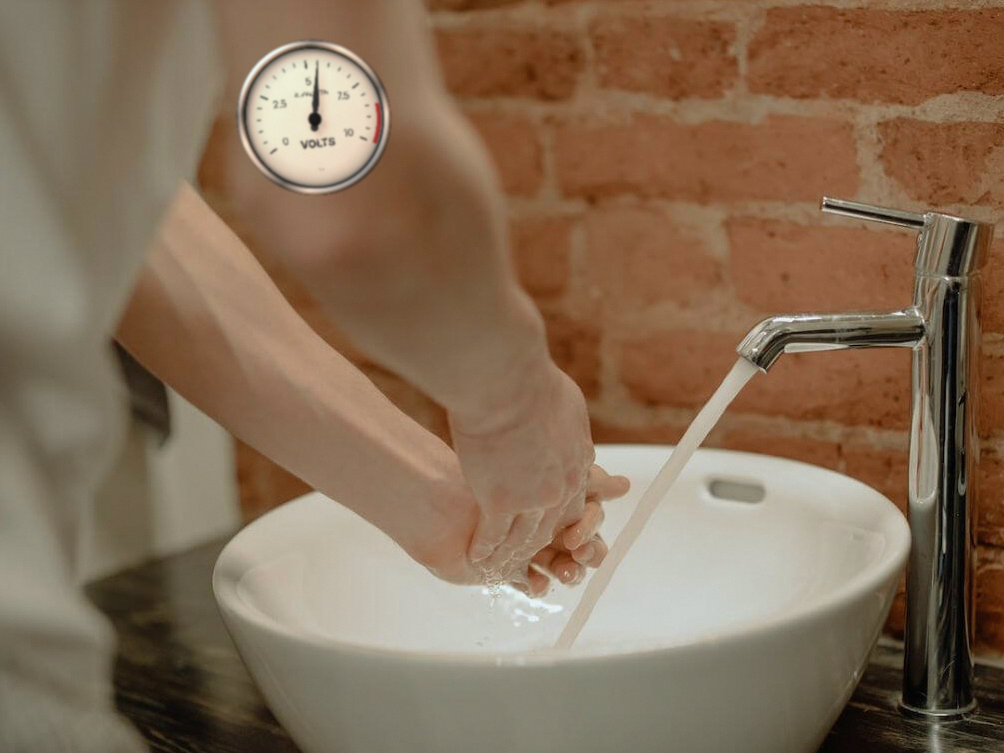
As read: 5.5 V
